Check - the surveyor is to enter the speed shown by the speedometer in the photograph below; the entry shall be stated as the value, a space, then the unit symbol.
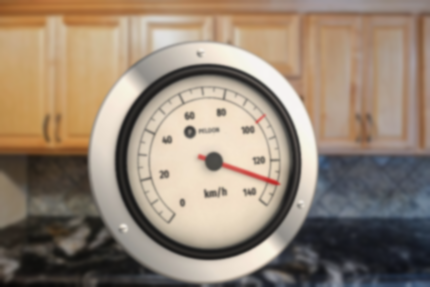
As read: 130 km/h
